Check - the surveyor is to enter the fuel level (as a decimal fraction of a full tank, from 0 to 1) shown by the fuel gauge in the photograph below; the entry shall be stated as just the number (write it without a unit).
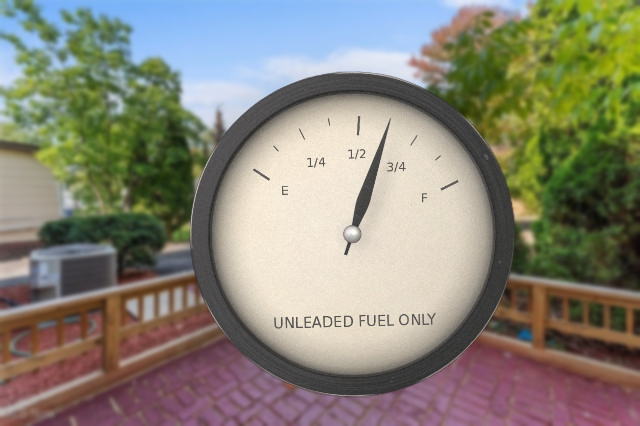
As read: 0.625
